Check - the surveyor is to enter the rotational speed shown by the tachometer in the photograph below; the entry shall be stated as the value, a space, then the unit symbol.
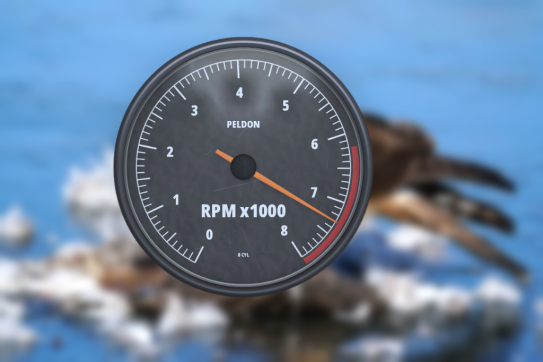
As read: 7300 rpm
